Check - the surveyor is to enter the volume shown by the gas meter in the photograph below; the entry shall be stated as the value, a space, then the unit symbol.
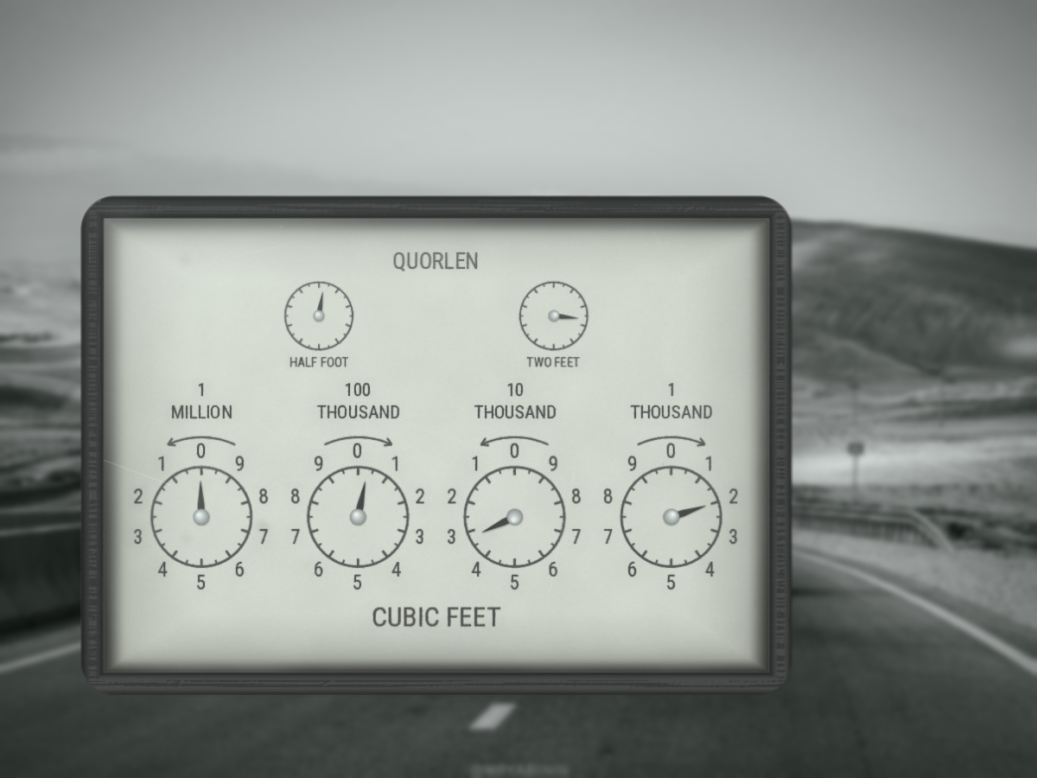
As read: 3200 ft³
